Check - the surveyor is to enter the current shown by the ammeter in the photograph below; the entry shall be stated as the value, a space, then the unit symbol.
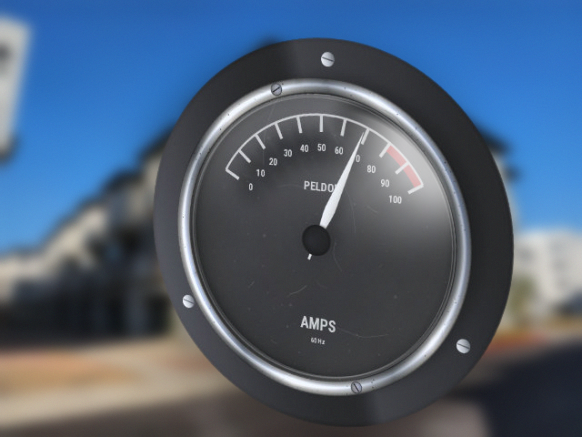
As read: 70 A
